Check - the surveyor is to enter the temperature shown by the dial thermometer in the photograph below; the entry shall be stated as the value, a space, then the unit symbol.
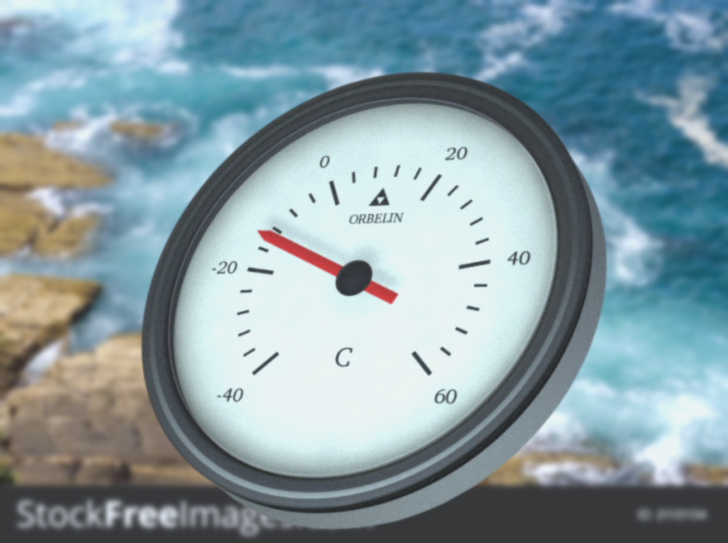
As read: -14 °C
